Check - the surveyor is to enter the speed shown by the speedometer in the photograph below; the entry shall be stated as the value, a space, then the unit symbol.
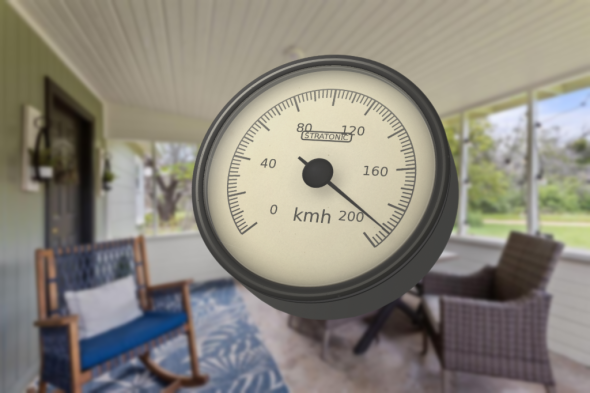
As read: 192 km/h
